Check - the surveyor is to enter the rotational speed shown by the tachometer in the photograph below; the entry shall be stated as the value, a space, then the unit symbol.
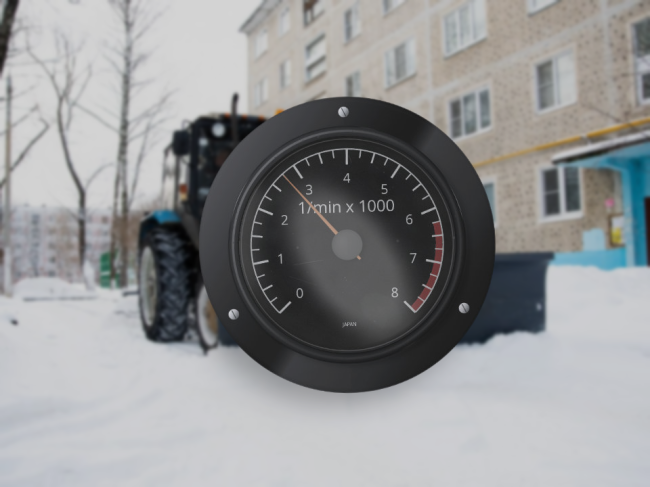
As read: 2750 rpm
